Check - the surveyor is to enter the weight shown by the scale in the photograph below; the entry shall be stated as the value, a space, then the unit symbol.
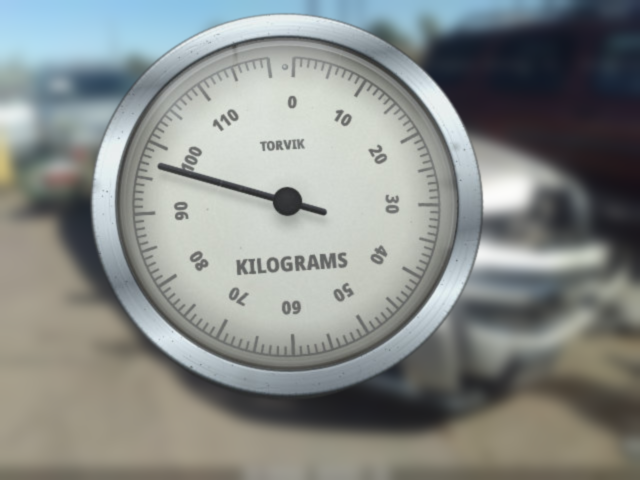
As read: 97 kg
